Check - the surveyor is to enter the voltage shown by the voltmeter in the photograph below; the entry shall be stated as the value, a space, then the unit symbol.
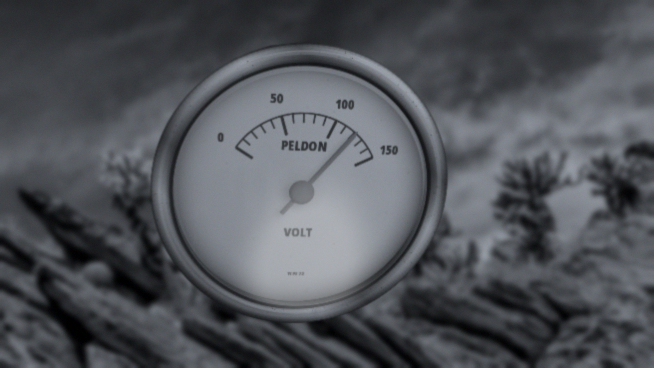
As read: 120 V
